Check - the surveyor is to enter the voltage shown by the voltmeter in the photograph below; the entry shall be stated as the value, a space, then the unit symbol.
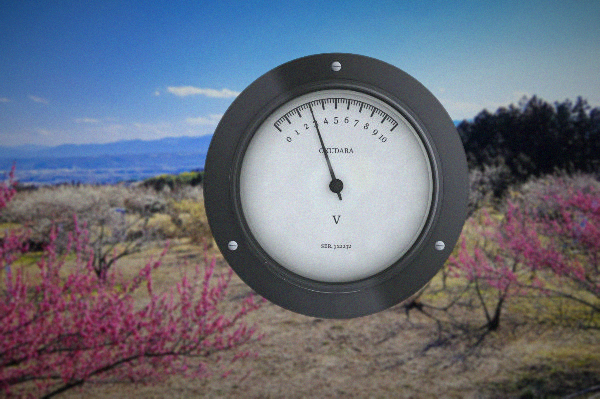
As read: 3 V
